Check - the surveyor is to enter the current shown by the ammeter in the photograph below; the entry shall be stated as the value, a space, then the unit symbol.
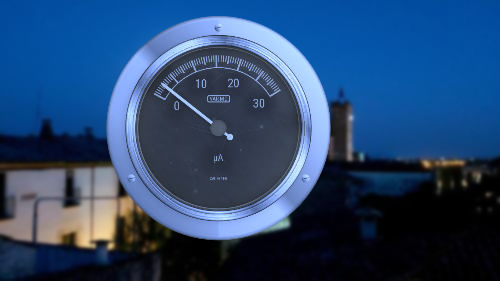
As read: 2.5 µA
